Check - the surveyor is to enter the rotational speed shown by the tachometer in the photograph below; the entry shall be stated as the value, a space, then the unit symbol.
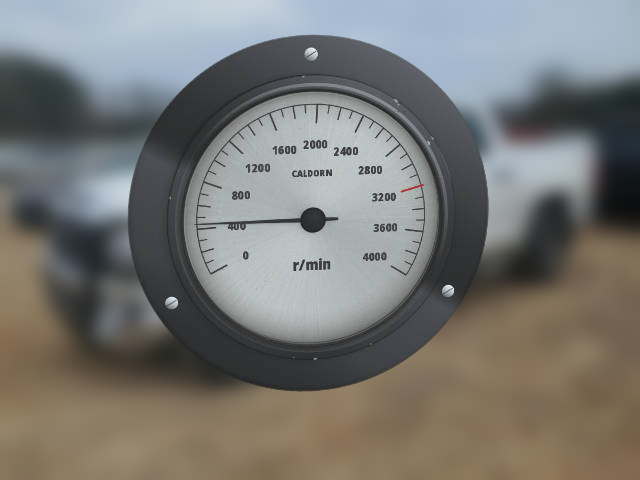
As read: 450 rpm
